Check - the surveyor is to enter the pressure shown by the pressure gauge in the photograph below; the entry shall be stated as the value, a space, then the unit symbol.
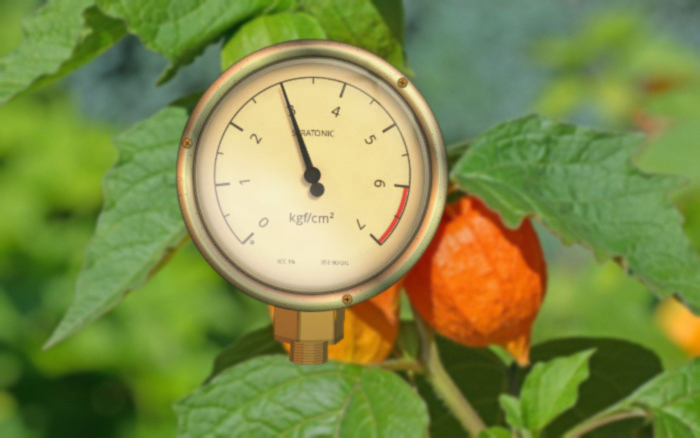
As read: 3 kg/cm²
